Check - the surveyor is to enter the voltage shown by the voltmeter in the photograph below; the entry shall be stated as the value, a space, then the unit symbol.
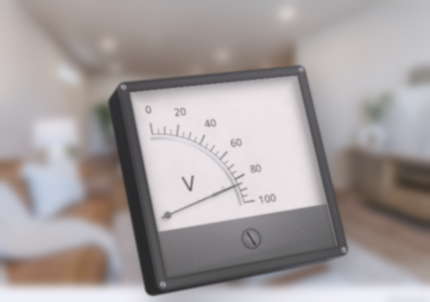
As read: 85 V
